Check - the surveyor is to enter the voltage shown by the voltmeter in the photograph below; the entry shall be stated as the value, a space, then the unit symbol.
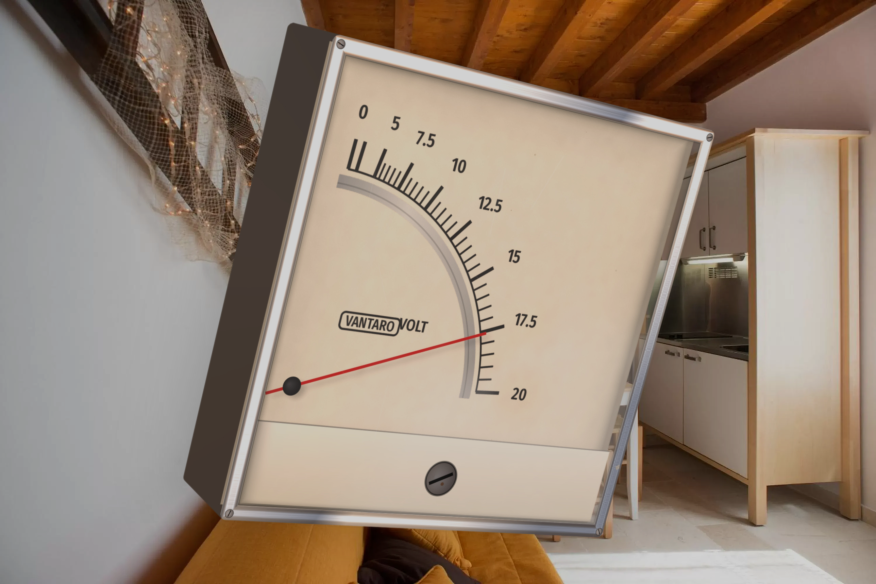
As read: 17.5 V
